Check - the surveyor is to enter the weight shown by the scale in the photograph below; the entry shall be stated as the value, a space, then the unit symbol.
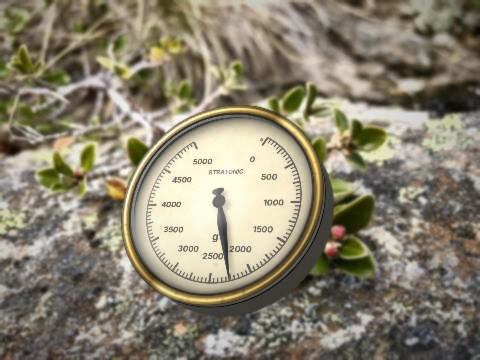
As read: 2250 g
